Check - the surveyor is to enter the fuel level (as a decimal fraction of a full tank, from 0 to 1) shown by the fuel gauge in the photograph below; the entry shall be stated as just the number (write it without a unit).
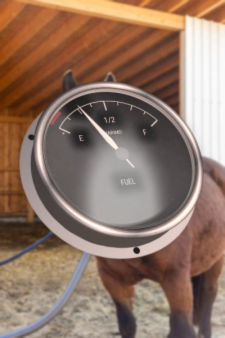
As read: 0.25
